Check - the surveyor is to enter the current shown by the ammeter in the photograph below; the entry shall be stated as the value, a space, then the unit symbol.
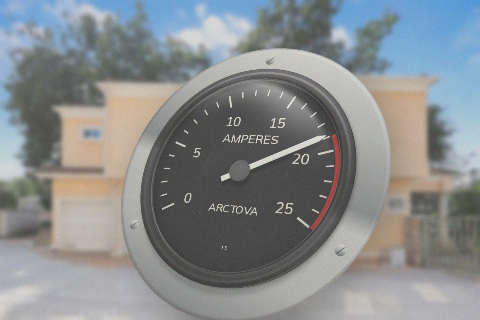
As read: 19 A
